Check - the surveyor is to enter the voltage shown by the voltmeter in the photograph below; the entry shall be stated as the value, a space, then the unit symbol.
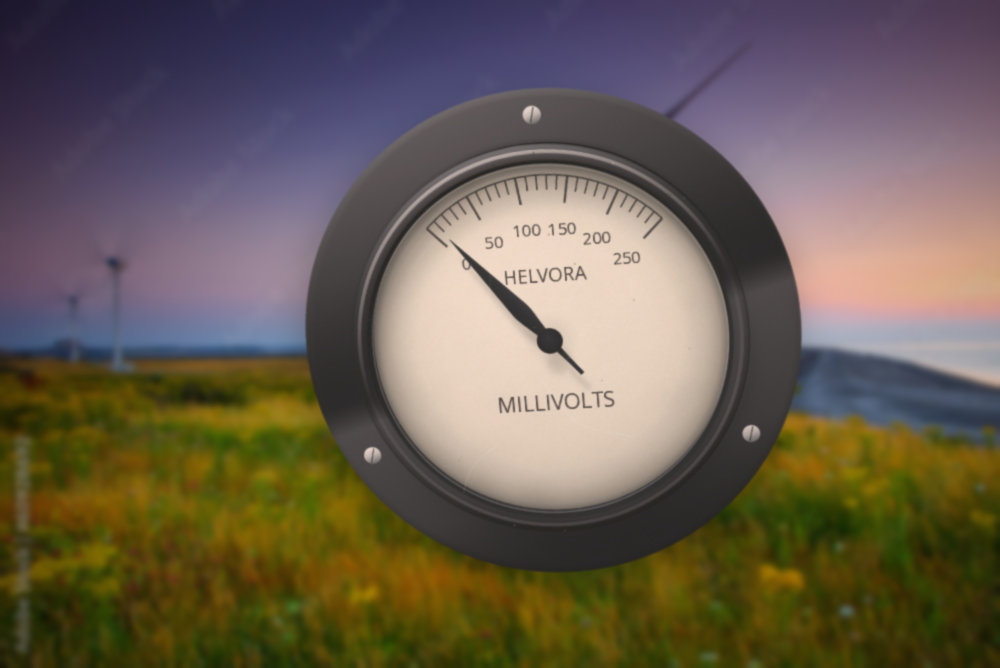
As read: 10 mV
